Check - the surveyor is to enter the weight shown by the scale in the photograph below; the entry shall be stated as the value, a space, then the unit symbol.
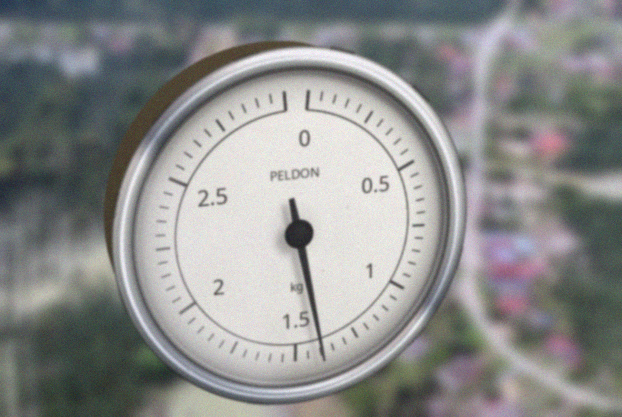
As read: 1.4 kg
